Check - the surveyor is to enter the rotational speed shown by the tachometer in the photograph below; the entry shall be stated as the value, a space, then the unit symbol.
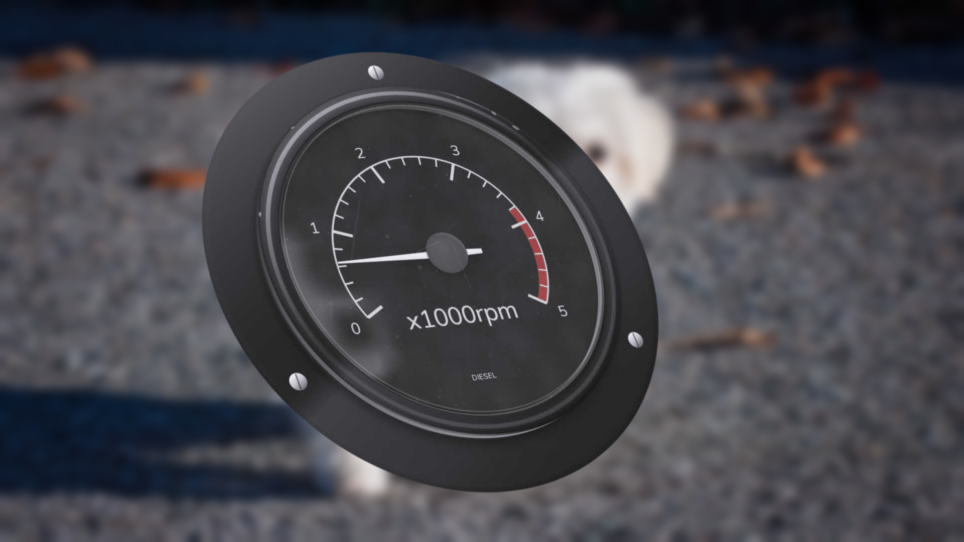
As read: 600 rpm
